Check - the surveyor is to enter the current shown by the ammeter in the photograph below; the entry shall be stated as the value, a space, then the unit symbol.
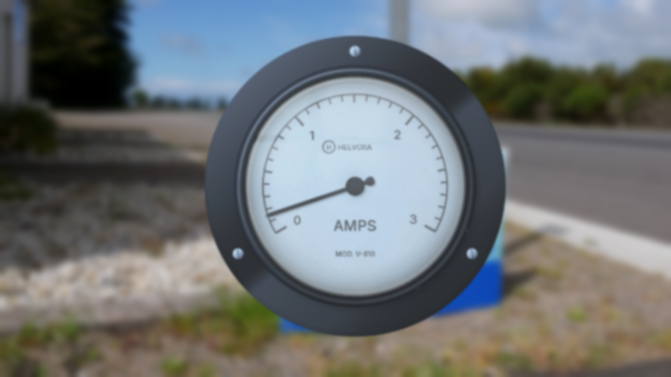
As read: 0.15 A
